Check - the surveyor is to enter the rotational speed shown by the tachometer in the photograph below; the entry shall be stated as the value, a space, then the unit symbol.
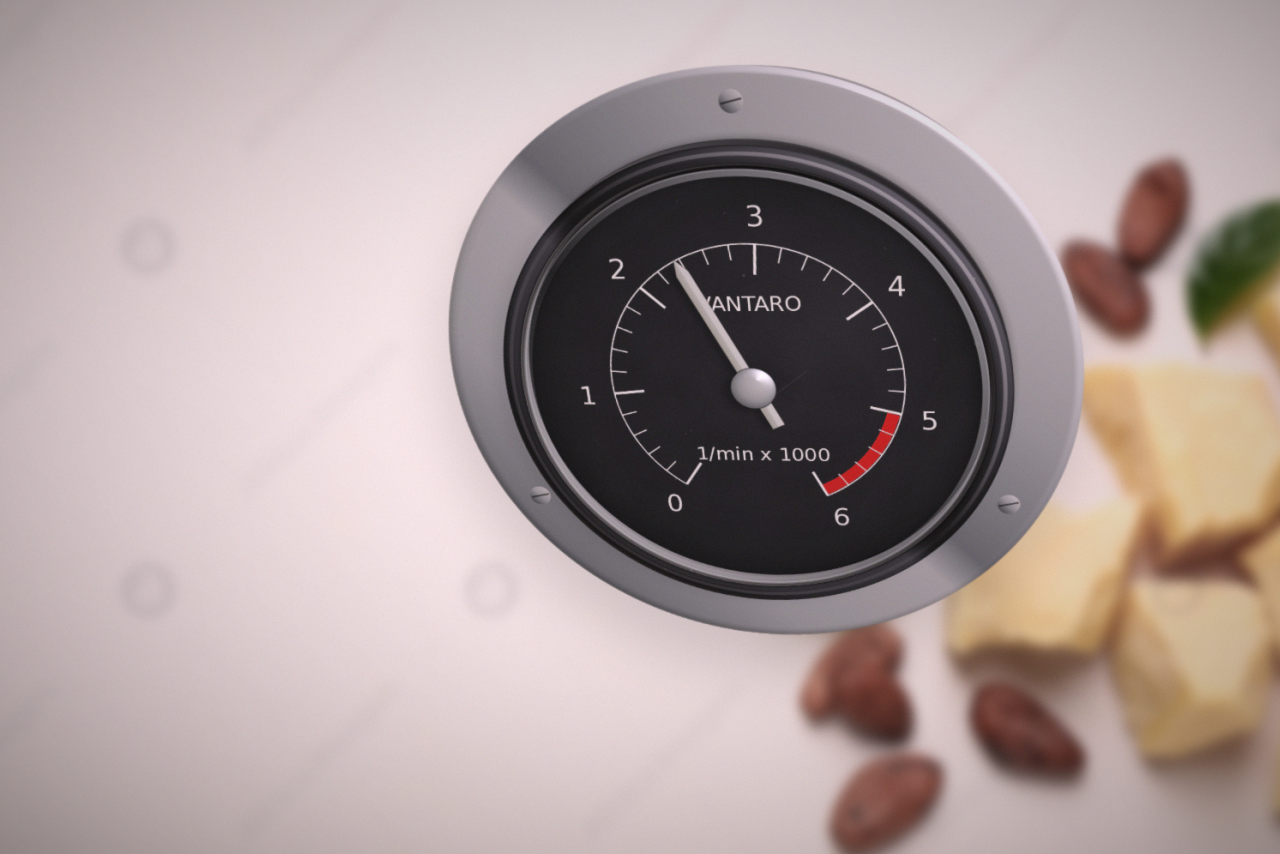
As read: 2400 rpm
